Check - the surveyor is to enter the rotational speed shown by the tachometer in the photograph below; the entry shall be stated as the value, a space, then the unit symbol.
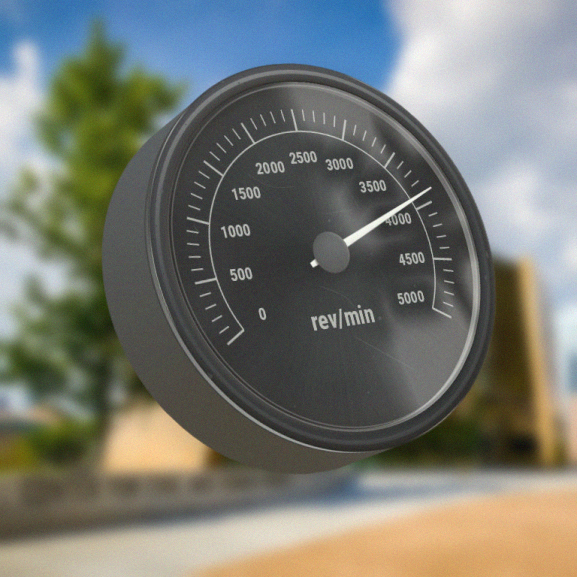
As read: 3900 rpm
